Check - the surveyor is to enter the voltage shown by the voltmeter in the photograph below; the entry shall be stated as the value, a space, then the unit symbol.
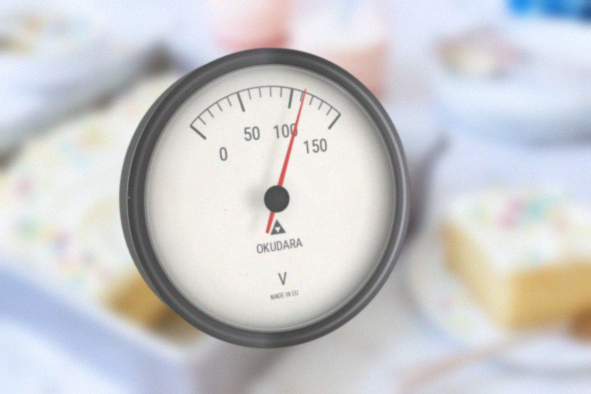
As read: 110 V
